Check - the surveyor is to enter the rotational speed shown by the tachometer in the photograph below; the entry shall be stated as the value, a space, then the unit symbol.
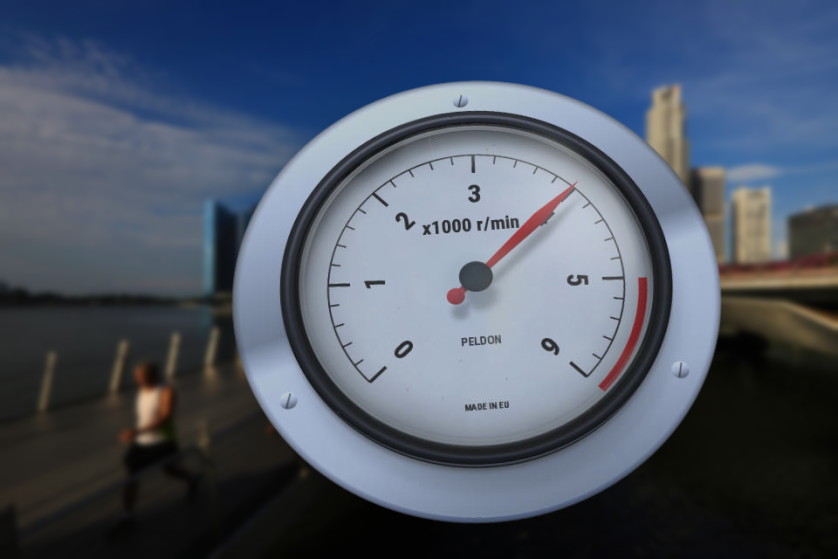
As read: 4000 rpm
